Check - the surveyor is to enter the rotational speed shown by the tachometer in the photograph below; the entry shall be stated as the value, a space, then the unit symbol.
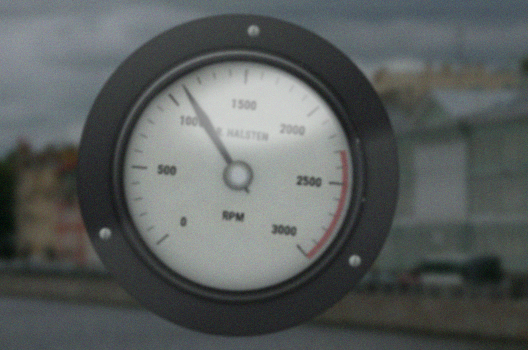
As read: 1100 rpm
